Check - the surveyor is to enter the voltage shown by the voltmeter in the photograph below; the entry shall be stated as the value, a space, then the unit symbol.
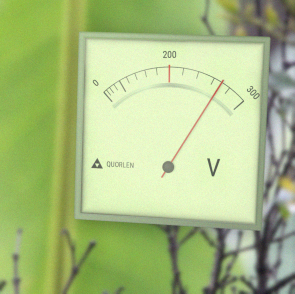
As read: 270 V
